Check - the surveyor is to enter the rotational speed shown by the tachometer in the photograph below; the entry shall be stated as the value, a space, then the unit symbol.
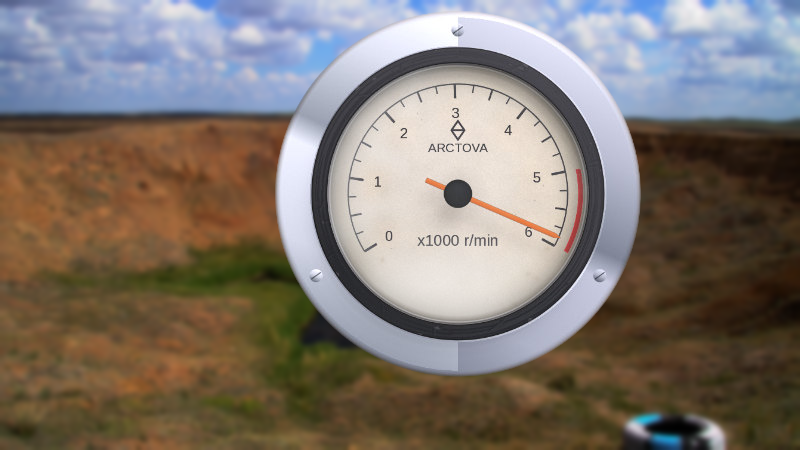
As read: 5875 rpm
